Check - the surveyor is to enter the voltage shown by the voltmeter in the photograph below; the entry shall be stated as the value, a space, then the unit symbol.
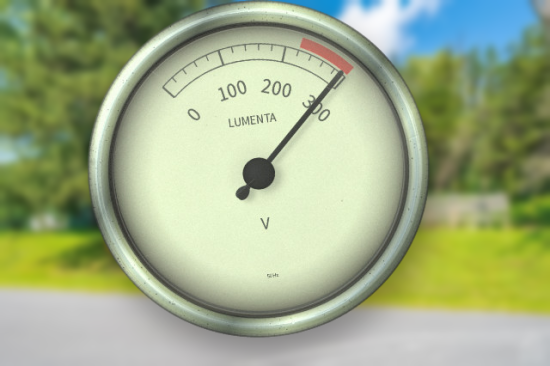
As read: 290 V
